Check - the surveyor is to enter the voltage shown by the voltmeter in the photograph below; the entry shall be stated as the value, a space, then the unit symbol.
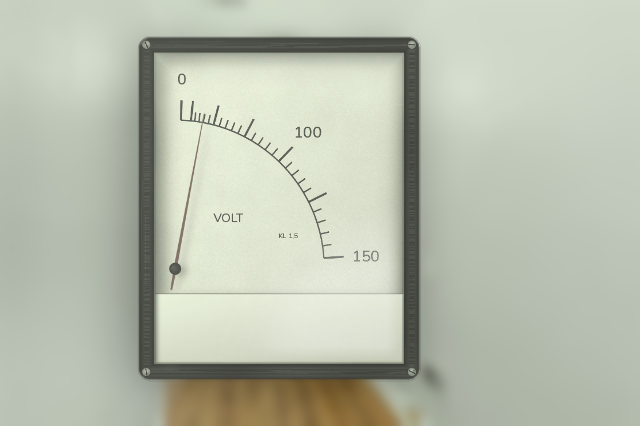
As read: 40 V
